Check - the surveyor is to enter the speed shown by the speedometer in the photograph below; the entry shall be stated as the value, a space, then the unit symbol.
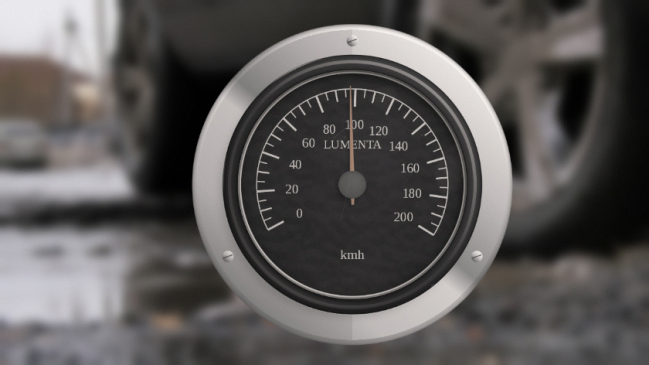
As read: 97.5 km/h
